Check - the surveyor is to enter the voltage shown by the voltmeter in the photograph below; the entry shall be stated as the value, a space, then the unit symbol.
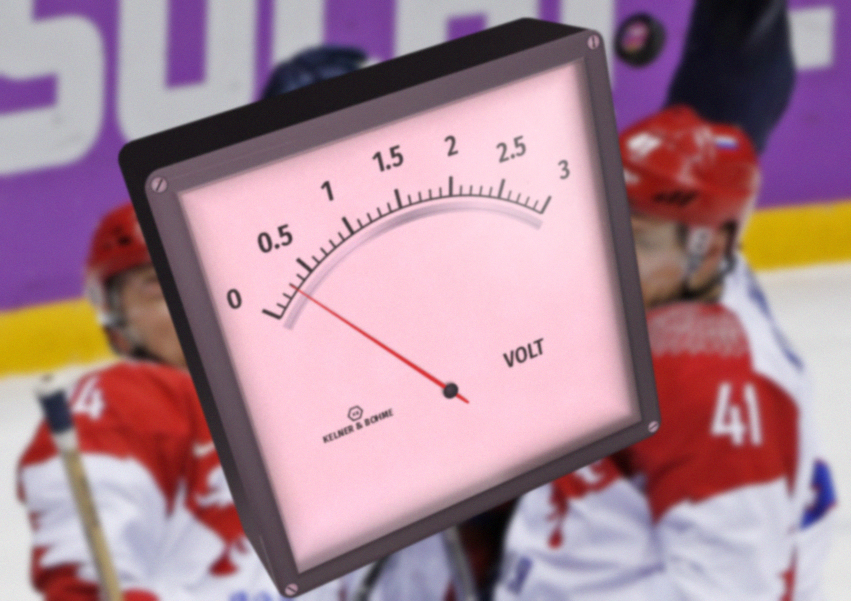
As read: 0.3 V
